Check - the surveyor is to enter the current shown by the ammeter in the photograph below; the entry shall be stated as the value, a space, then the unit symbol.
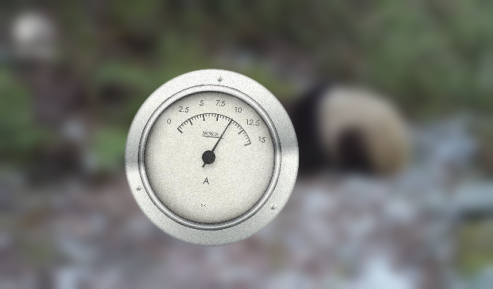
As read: 10 A
